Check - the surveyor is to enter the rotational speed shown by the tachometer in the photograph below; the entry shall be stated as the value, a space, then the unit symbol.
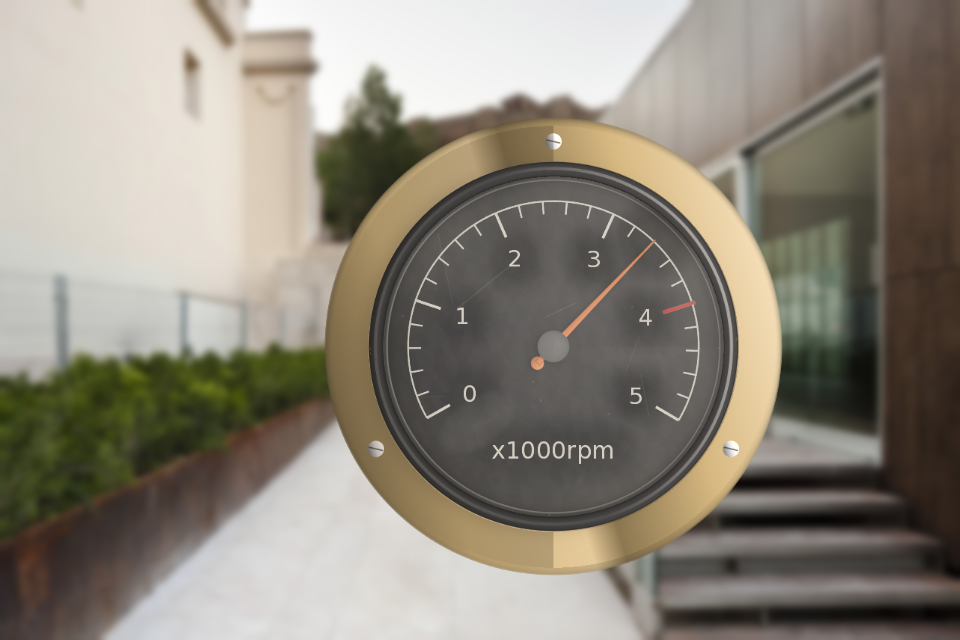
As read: 3400 rpm
